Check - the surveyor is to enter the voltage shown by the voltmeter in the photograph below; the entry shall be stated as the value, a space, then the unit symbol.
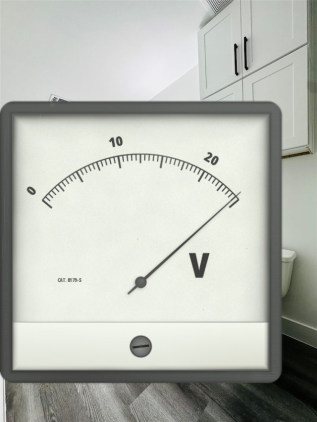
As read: 24.5 V
